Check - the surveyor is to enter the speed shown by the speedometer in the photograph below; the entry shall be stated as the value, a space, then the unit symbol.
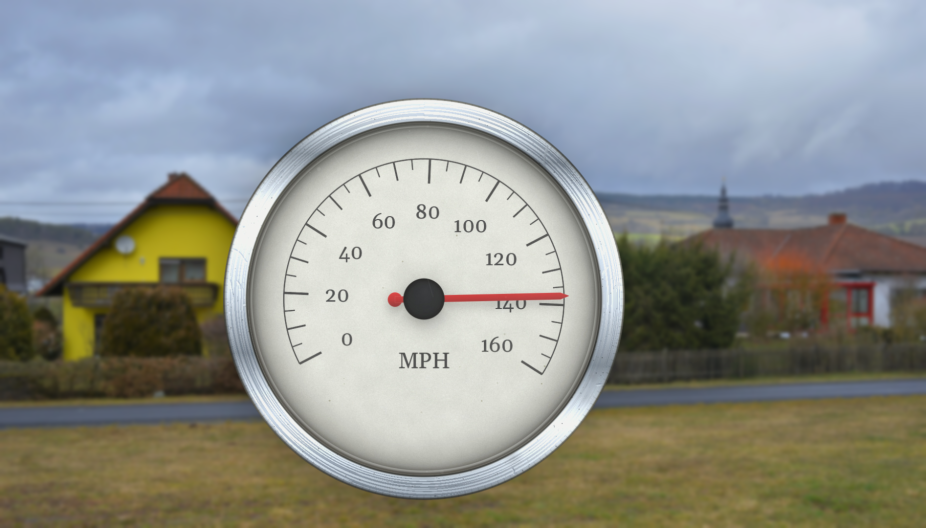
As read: 137.5 mph
